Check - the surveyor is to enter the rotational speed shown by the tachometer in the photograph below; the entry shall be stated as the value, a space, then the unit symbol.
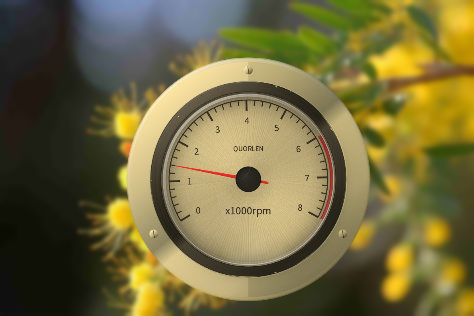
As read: 1400 rpm
